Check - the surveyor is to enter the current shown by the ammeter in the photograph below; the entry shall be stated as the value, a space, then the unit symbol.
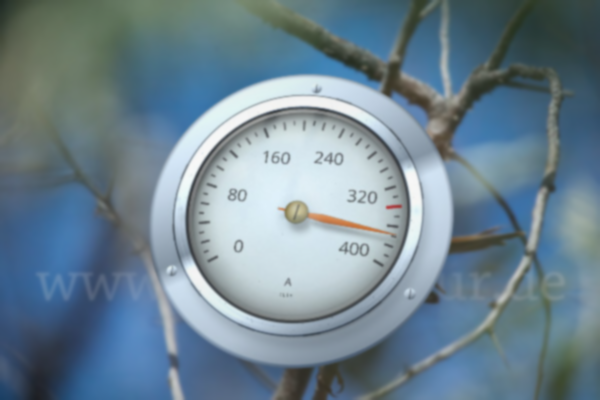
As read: 370 A
